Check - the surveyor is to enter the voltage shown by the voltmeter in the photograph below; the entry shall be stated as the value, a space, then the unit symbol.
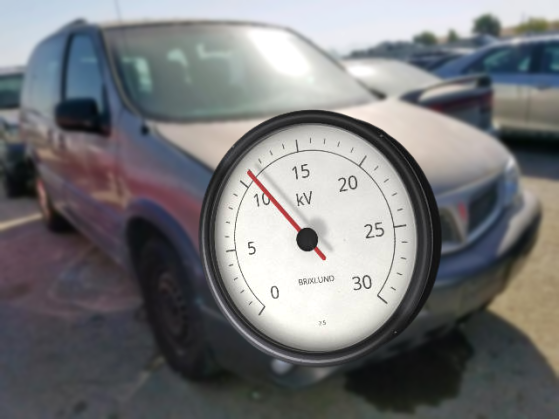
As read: 11 kV
